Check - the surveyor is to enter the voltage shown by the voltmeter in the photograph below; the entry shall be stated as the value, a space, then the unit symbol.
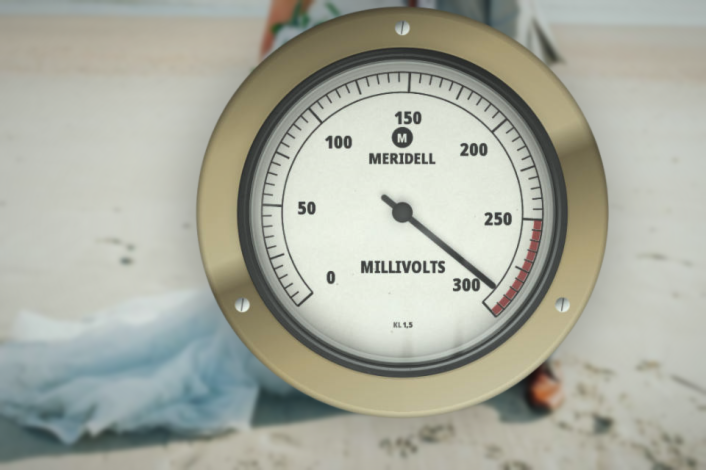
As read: 290 mV
